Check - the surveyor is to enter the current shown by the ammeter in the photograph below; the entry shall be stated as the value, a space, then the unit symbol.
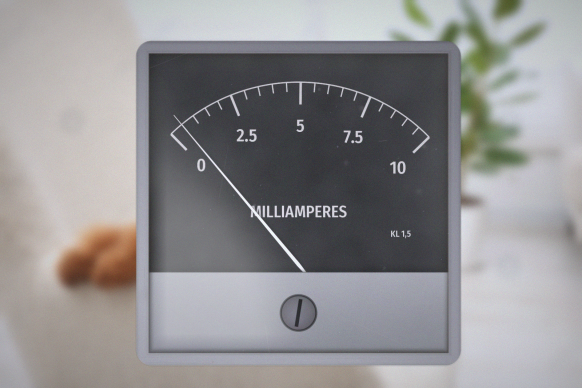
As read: 0.5 mA
